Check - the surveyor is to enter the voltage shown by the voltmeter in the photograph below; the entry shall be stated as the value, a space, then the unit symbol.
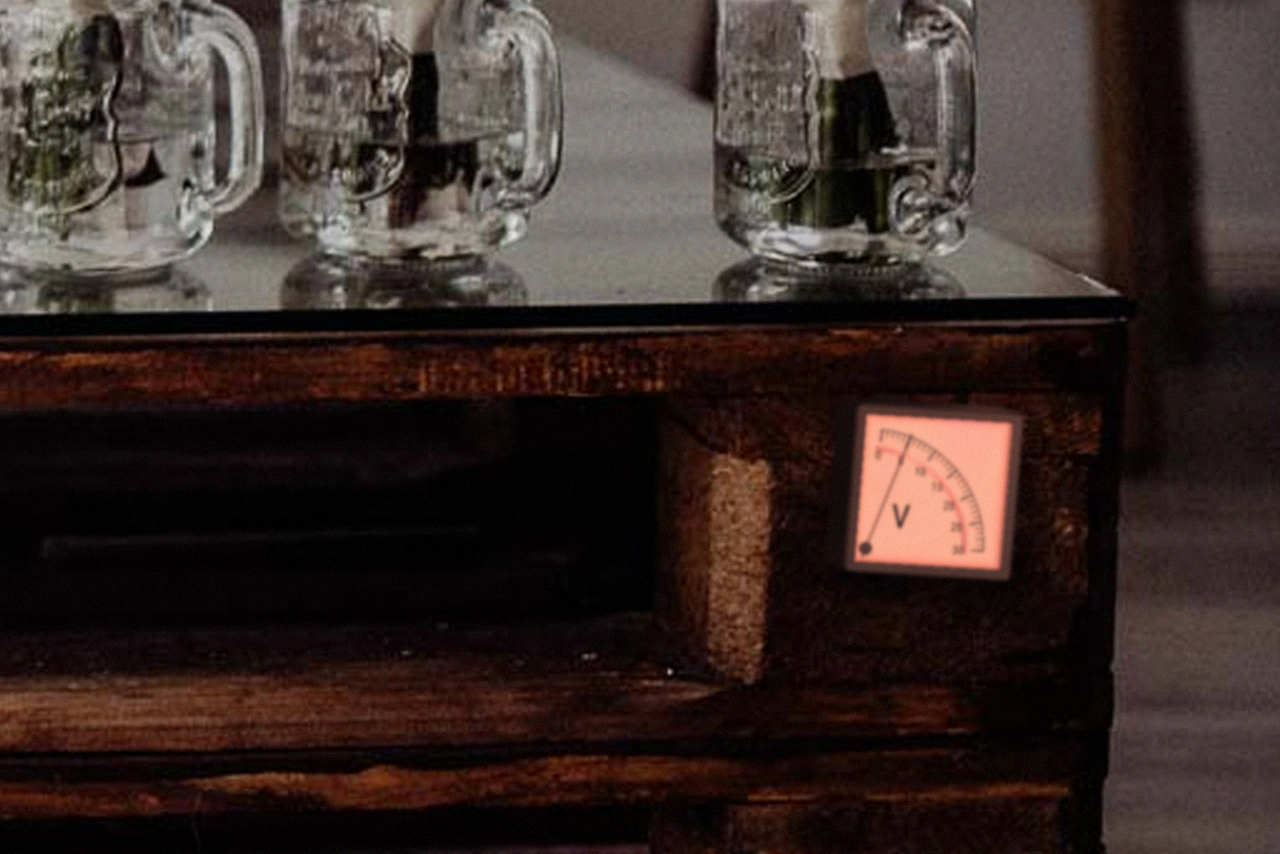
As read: 5 V
